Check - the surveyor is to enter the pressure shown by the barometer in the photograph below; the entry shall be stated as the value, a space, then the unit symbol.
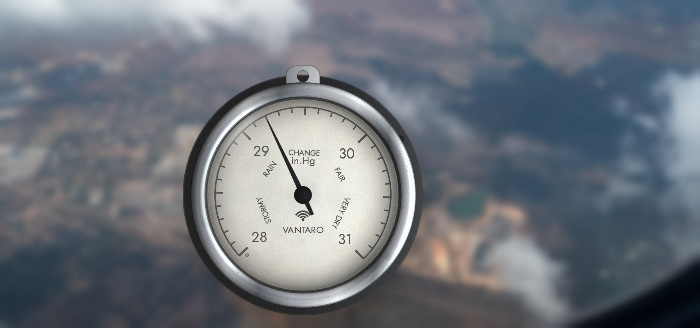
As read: 29.2 inHg
